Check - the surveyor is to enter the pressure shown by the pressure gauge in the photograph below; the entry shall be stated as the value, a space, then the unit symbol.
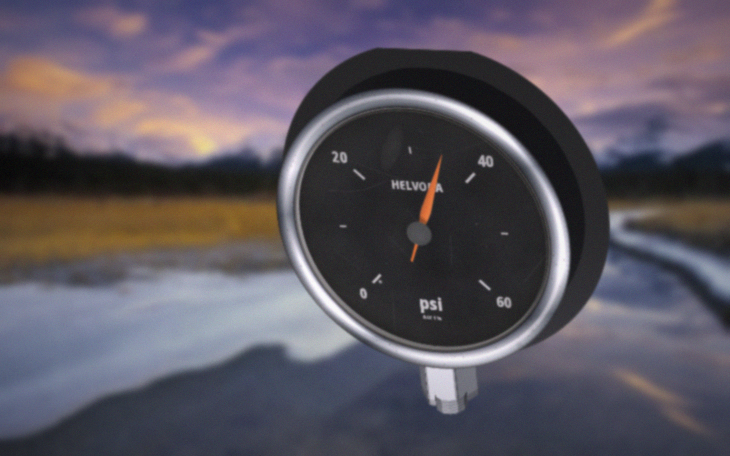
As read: 35 psi
